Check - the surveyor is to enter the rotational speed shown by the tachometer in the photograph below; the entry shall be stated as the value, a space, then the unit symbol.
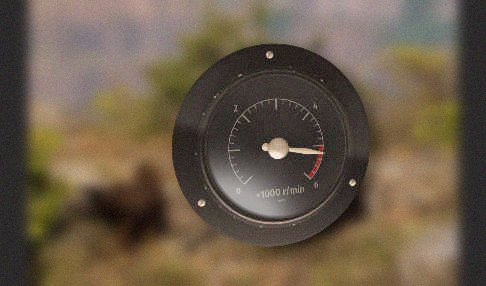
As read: 5200 rpm
